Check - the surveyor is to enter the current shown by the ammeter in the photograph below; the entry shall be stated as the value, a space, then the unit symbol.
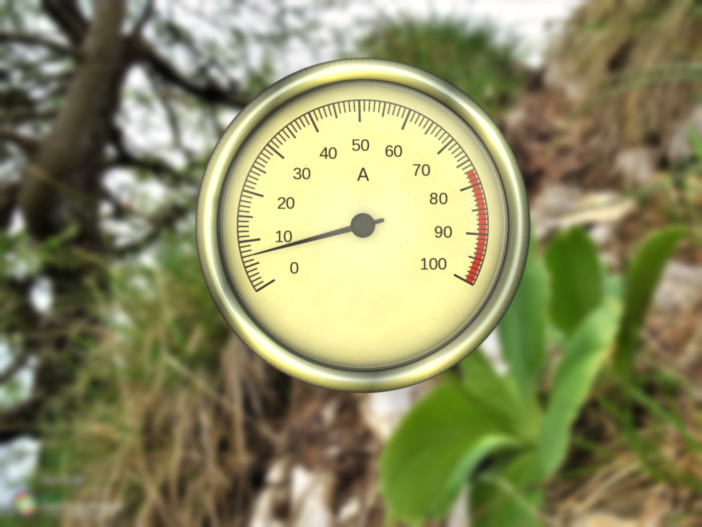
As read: 7 A
